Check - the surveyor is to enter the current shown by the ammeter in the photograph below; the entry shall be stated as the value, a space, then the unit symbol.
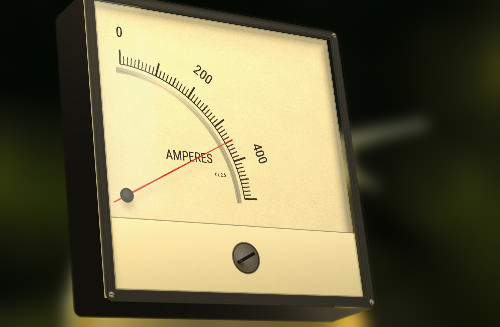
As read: 350 A
